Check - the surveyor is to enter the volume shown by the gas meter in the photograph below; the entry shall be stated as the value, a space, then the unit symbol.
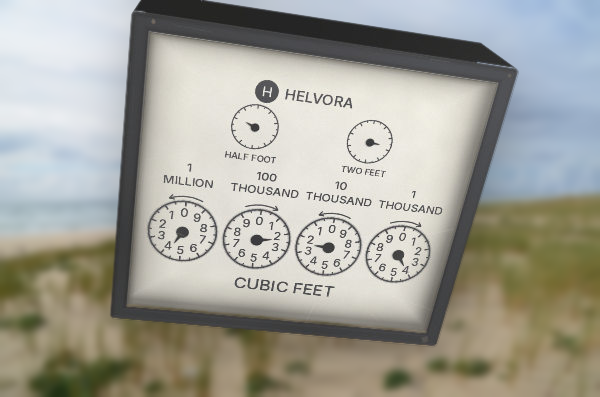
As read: 422400 ft³
